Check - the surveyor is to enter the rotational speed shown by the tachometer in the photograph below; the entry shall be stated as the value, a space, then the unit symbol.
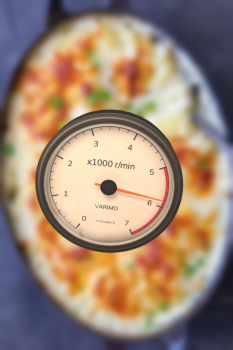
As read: 5800 rpm
